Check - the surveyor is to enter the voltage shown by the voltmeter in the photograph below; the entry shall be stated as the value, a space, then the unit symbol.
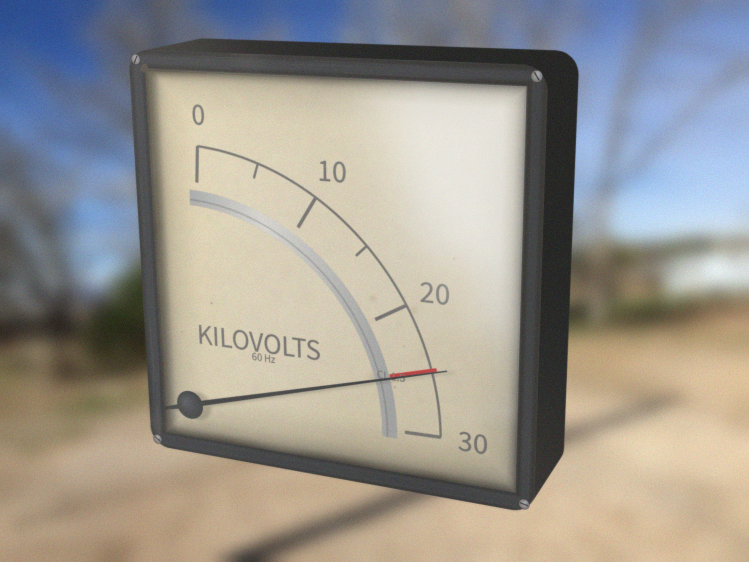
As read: 25 kV
